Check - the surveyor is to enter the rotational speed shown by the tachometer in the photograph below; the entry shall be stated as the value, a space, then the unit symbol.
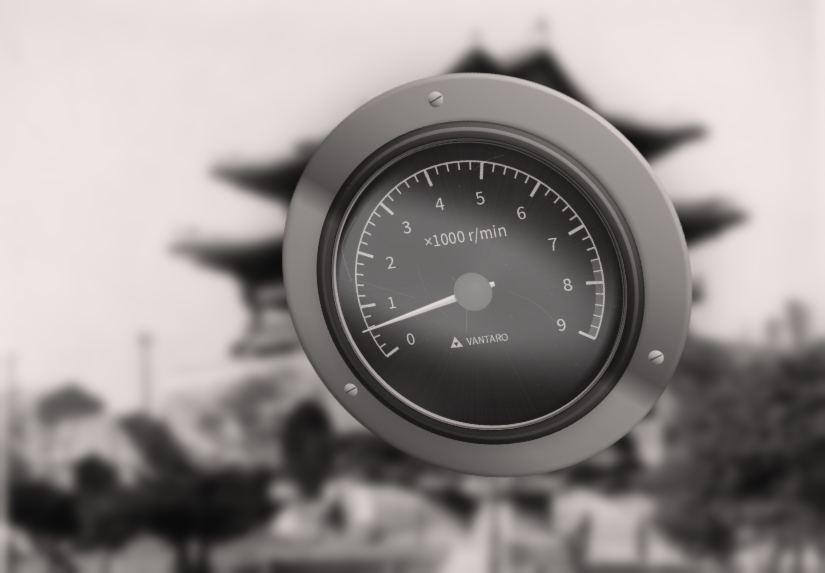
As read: 600 rpm
